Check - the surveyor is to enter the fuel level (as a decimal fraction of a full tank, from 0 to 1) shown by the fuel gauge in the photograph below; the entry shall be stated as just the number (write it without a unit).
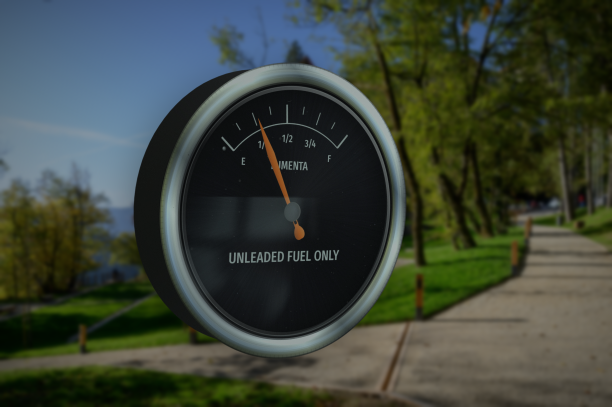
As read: 0.25
